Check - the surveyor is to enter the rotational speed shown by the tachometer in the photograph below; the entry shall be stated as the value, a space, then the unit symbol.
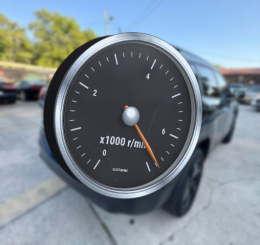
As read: 6800 rpm
